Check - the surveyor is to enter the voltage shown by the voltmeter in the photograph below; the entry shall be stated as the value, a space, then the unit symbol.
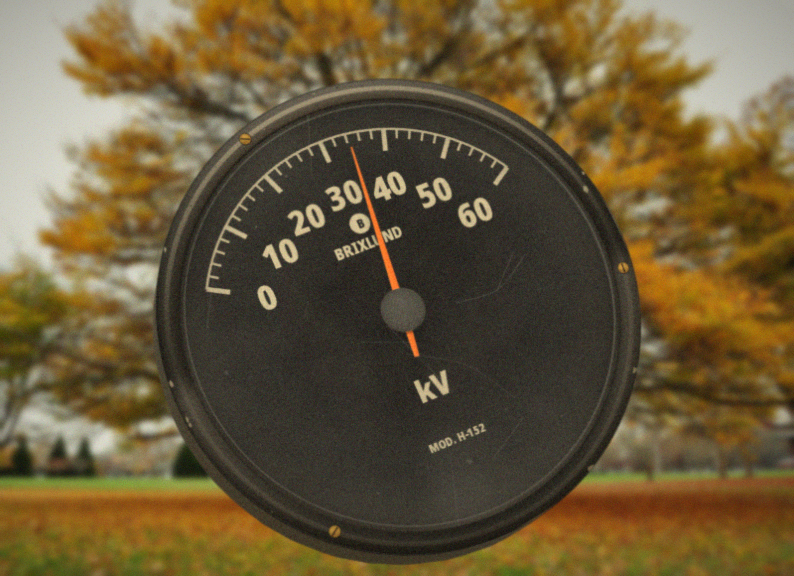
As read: 34 kV
